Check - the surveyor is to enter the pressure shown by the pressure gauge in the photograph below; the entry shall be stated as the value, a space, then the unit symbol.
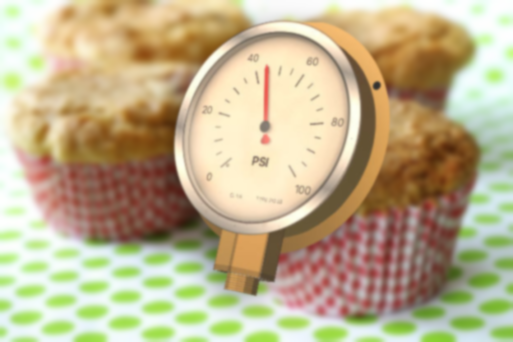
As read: 45 psi
